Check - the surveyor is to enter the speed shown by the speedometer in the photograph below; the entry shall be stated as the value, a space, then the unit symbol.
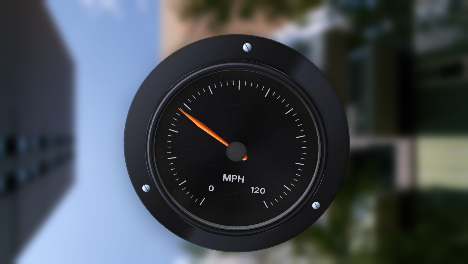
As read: 38 mph
